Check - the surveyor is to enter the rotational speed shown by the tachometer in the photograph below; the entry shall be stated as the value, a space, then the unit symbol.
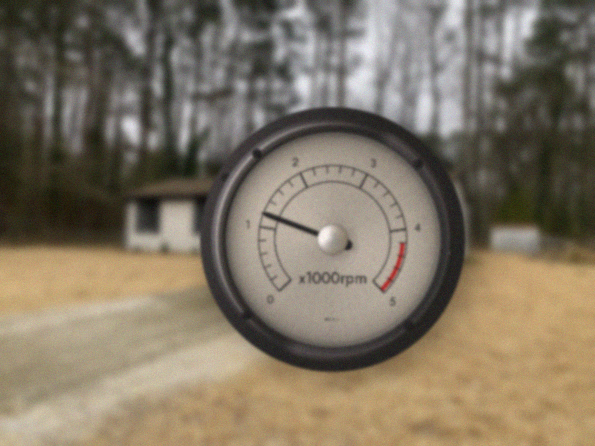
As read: 1200 rpm
